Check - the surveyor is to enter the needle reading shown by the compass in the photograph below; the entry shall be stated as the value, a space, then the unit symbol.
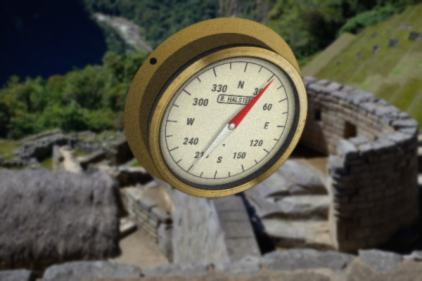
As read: 30 °
